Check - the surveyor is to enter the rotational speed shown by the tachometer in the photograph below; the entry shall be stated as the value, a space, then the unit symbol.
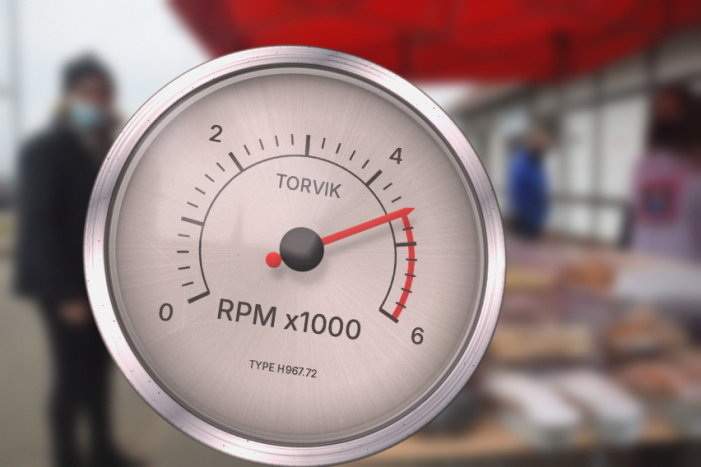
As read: 4600 rpm
